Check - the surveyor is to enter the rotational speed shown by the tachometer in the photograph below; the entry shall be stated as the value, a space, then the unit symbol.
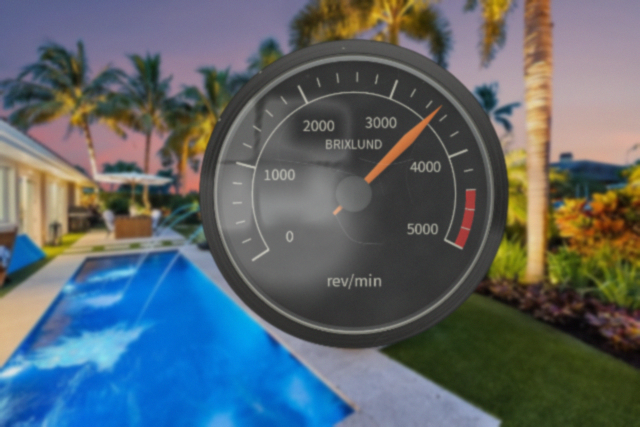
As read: 3500 rpm
